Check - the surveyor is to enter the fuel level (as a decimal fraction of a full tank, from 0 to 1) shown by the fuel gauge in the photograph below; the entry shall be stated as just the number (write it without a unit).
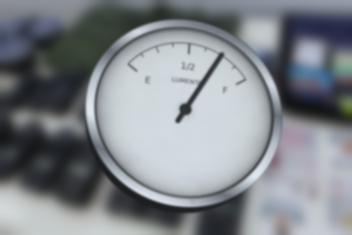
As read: 0.75
